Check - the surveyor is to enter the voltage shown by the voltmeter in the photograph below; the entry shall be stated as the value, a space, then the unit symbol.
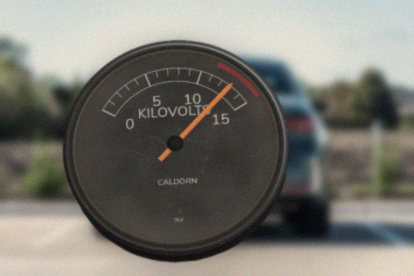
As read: 13 kV
